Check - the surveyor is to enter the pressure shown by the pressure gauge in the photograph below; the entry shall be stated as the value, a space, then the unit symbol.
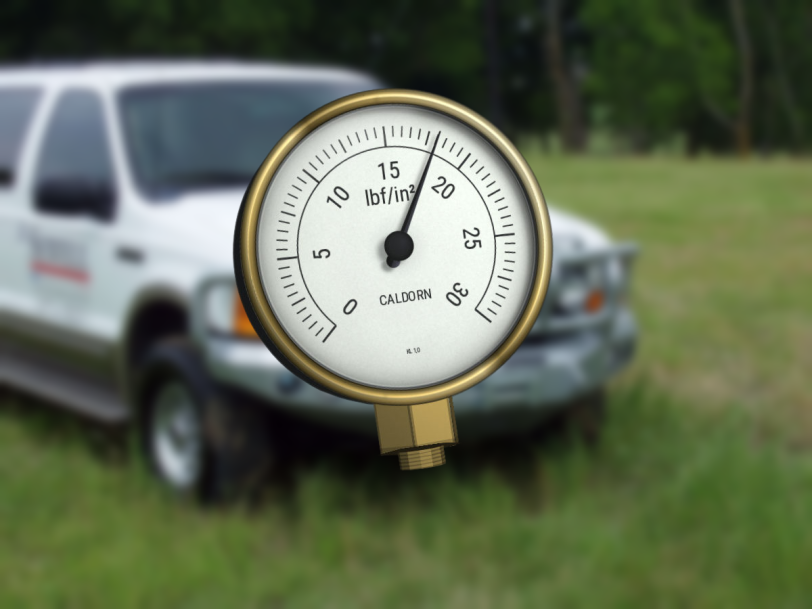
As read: 18 psi
